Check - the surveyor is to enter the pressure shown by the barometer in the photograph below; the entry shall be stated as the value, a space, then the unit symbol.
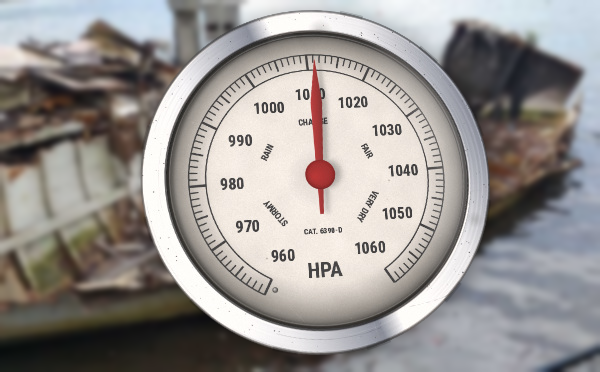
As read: 1011 hPa
